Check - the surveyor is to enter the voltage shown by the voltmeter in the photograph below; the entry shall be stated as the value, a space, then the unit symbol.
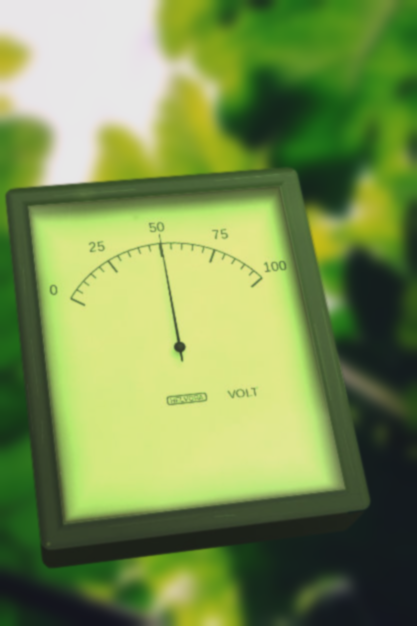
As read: 50 V
